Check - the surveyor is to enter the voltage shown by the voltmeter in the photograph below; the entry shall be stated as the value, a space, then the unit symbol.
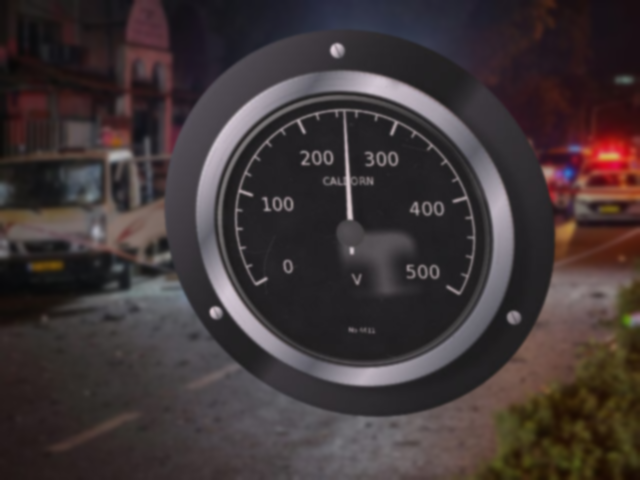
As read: 250 V
